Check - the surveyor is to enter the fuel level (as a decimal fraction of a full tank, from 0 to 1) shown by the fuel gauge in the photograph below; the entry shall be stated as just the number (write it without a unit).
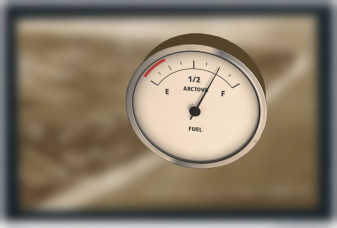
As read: 0.75
